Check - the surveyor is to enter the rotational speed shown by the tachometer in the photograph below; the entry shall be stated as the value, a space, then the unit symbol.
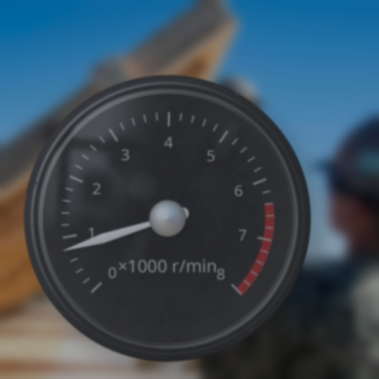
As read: 800 rpm
